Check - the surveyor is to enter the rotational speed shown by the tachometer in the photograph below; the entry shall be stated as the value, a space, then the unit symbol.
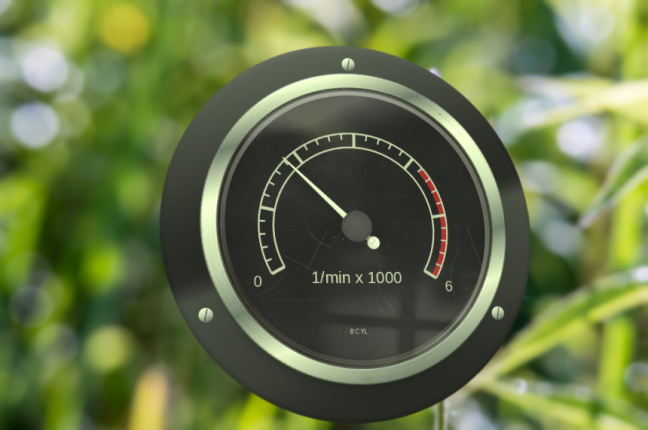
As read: 1800 rpm
